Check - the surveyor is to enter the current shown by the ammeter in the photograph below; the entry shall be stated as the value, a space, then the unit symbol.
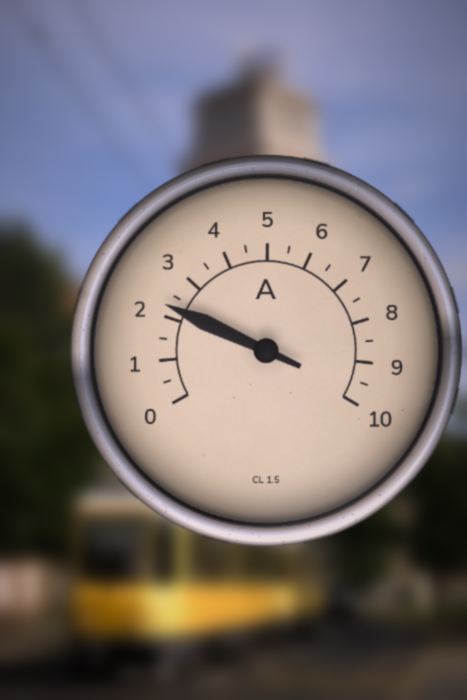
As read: 2.25 A
